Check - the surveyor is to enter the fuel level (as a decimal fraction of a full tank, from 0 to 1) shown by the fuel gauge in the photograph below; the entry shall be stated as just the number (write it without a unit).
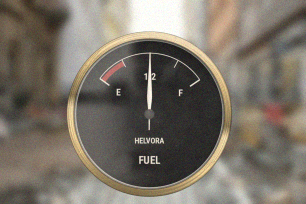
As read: 0.5
